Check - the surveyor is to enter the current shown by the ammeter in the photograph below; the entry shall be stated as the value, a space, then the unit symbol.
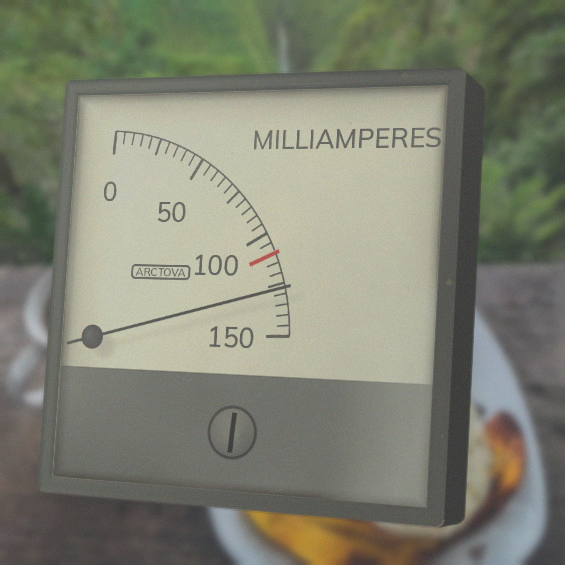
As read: 127.5 mA
